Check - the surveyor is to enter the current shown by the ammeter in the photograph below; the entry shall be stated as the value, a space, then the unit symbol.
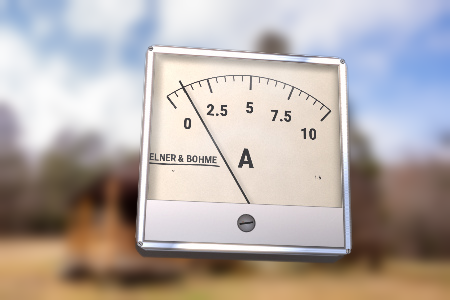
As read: 1 A
